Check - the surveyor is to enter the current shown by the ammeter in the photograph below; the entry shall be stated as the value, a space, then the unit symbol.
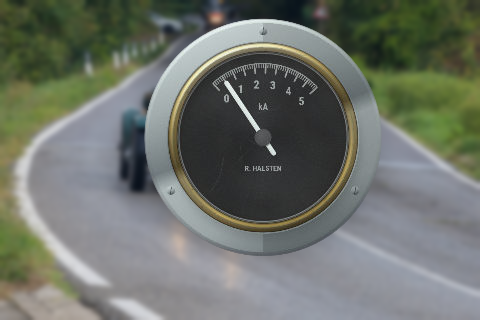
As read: 0.5 kA
